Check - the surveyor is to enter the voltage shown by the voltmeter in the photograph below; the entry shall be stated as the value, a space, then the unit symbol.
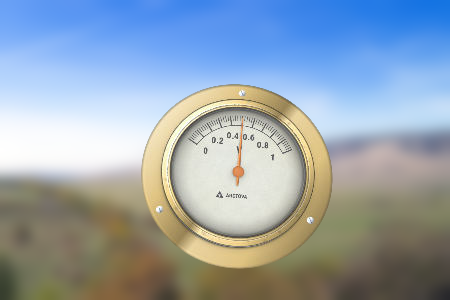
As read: 0.5 V
